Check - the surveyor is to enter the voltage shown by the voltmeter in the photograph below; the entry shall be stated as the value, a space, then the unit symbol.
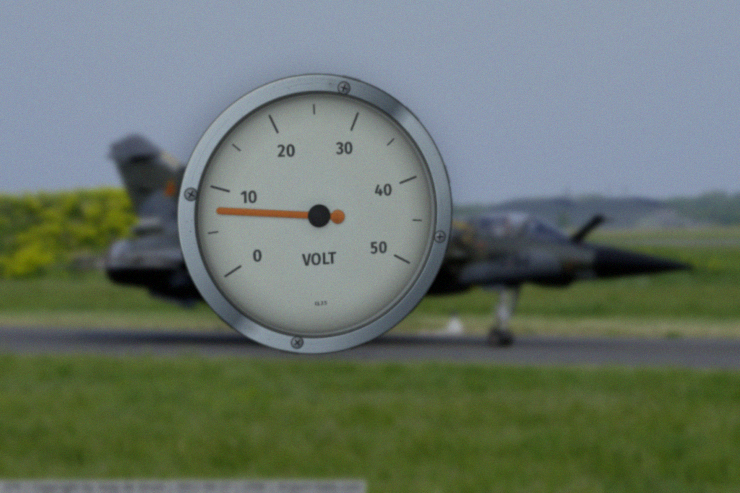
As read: 7.5 V
